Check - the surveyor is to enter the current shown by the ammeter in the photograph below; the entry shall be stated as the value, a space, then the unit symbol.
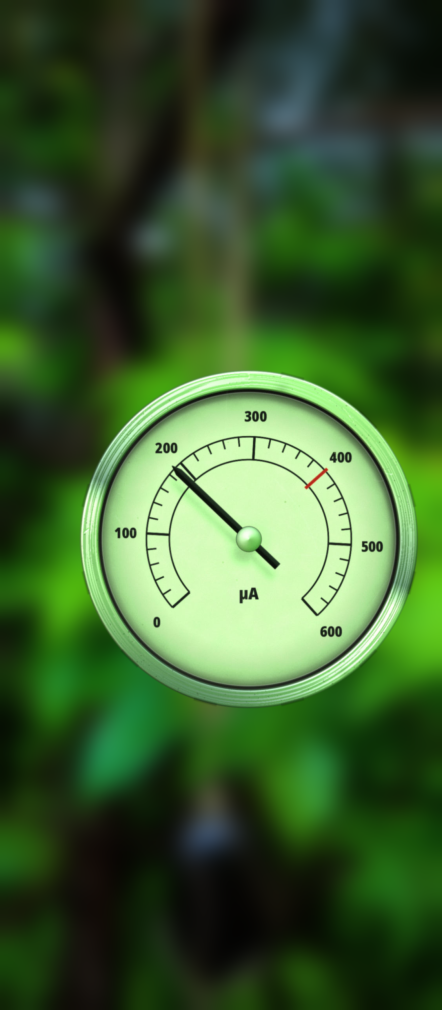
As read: 190 µA
